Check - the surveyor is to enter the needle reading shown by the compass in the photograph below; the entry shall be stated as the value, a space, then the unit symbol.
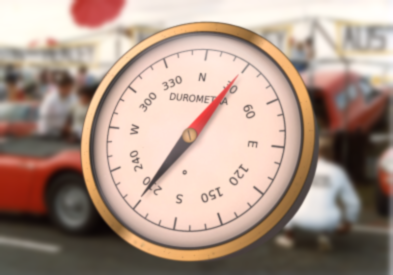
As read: 30 °
